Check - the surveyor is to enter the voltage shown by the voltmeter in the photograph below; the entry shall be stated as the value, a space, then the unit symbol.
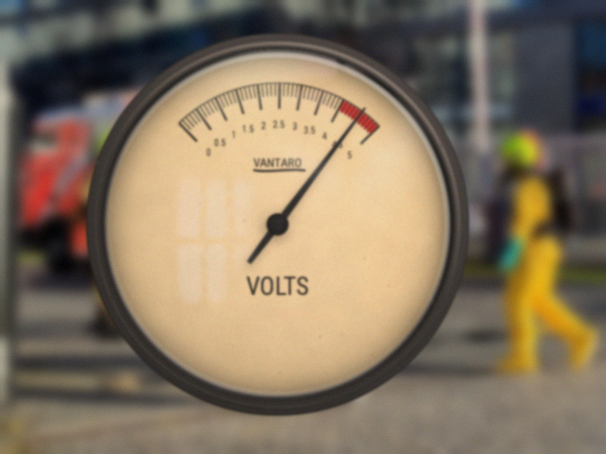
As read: 4.5 V
